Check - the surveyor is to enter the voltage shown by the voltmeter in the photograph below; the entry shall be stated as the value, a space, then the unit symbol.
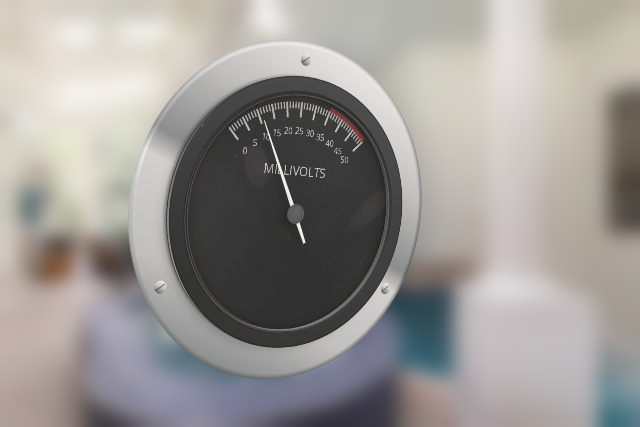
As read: 10 mV
